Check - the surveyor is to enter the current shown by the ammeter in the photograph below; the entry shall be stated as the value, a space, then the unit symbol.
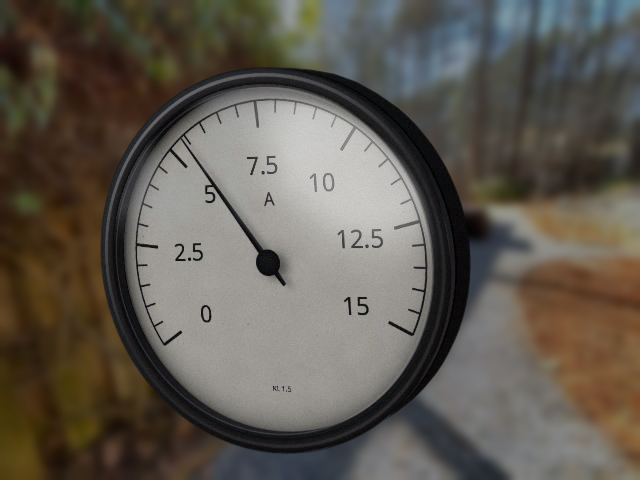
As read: 5.5 A
